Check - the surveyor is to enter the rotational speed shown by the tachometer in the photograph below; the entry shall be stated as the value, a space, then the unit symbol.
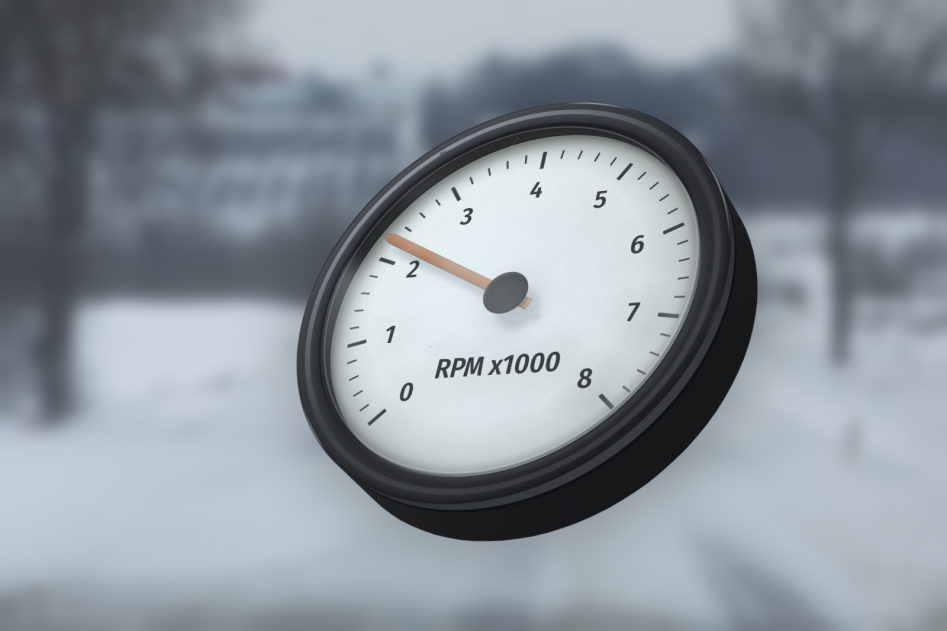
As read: 2200 rpm
